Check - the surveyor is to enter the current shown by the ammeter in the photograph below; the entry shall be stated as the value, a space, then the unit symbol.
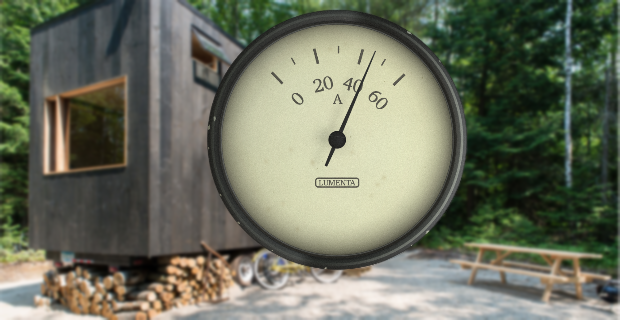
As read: 45 A
